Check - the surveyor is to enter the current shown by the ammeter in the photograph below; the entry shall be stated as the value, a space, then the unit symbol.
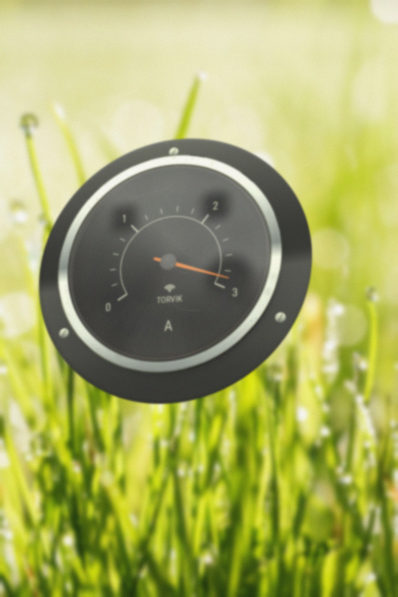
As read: 2.9 A
